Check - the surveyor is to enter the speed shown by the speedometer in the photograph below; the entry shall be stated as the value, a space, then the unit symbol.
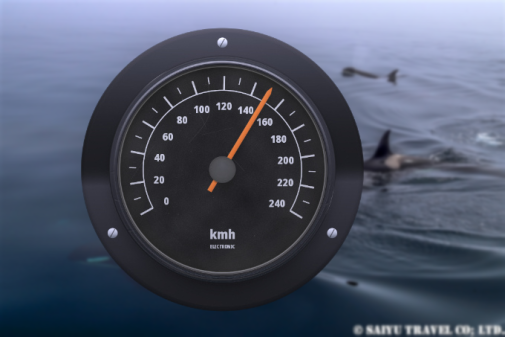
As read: 150 km/h
